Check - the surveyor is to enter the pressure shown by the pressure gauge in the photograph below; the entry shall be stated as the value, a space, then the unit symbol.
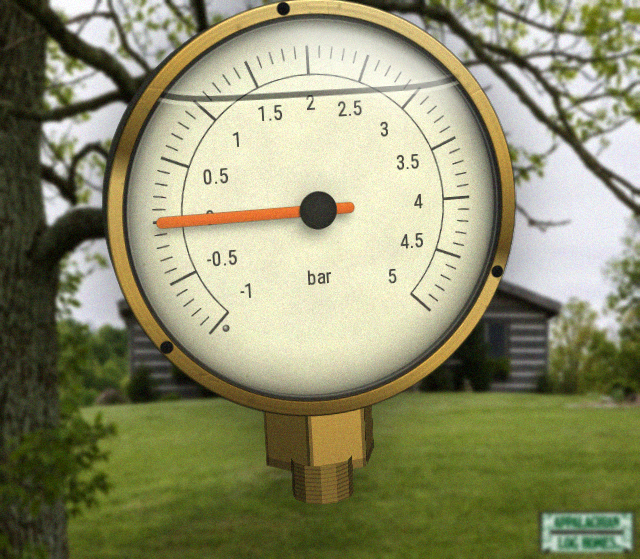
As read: 0 bar
